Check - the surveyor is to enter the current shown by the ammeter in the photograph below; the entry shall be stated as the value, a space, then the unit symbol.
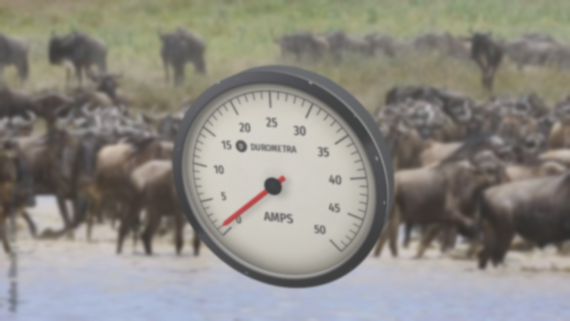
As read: 1 A
